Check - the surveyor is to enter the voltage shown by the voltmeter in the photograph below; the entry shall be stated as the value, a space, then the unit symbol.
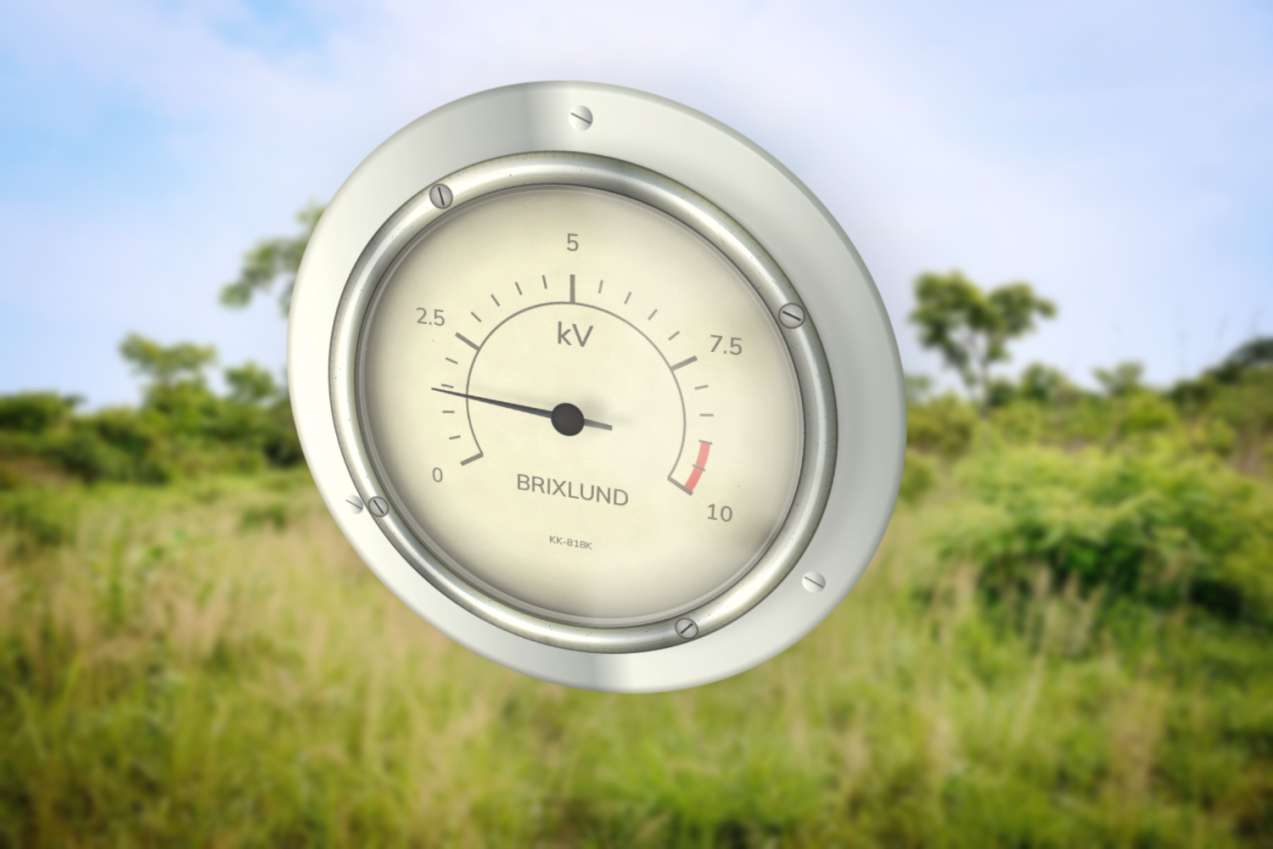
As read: 1.5 kV
